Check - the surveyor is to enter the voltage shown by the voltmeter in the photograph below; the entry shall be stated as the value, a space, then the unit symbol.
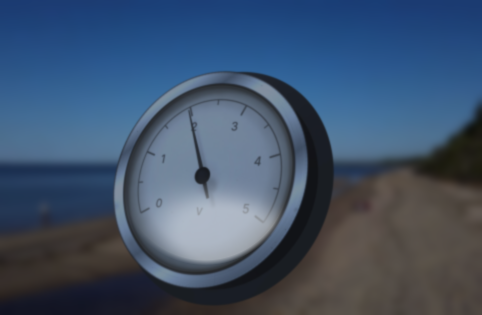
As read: 2 V
